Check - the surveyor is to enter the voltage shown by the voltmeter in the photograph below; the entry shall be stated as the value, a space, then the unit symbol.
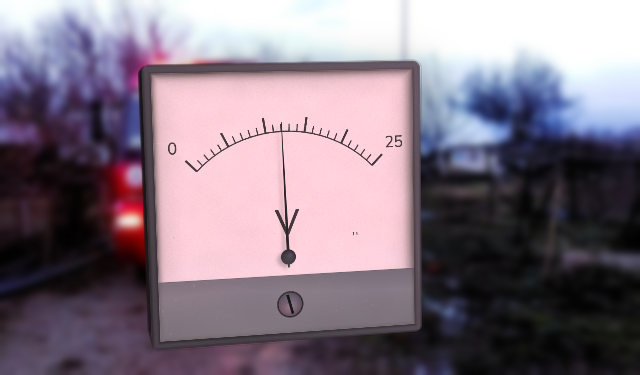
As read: 12 V
